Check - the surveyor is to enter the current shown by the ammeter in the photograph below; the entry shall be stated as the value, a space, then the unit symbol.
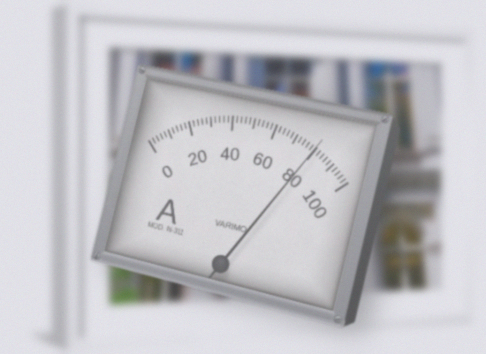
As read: 80 A
